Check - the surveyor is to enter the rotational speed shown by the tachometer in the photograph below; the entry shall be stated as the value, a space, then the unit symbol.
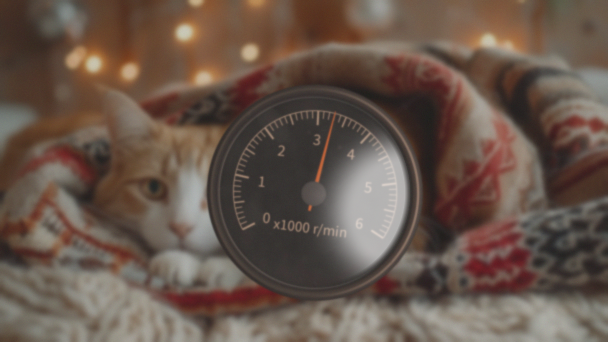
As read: 3300 rpm
